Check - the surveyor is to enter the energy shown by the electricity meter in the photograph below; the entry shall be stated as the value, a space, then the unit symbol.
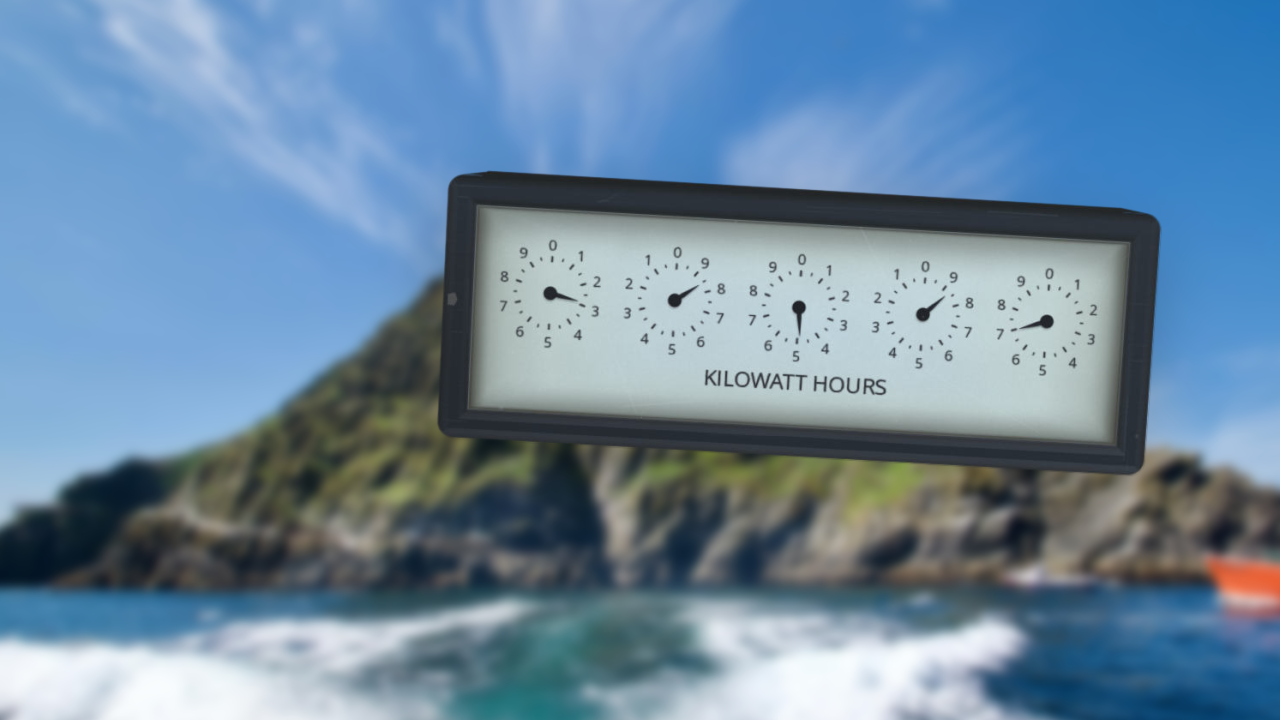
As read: 28487 kWh
